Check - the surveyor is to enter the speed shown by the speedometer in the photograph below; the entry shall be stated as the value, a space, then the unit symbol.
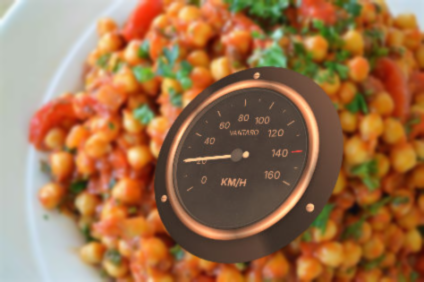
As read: 20 km/h
